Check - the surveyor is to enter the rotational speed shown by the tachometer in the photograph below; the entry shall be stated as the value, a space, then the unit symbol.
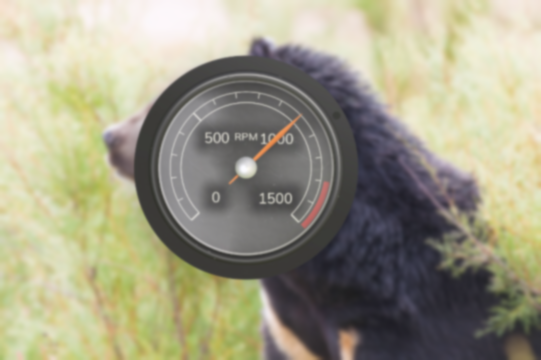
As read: 1000 rpm
